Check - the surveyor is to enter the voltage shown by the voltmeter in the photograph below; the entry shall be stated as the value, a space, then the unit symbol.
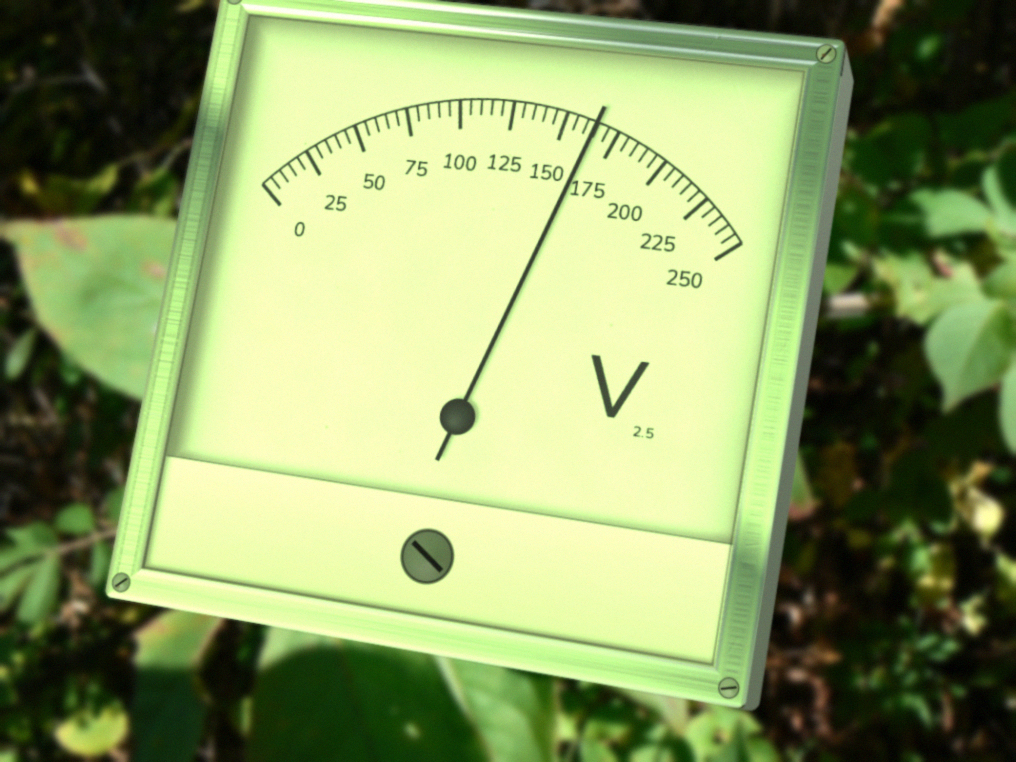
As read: 165 V
